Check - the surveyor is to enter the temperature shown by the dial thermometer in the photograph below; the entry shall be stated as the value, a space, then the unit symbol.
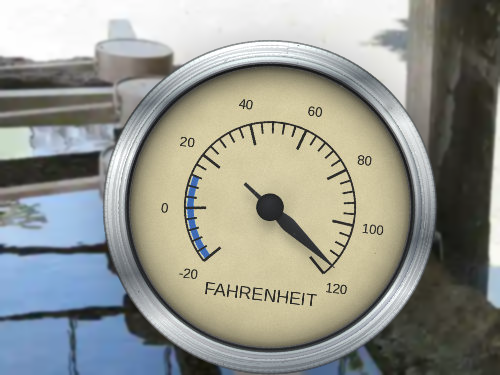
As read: 116 °F
